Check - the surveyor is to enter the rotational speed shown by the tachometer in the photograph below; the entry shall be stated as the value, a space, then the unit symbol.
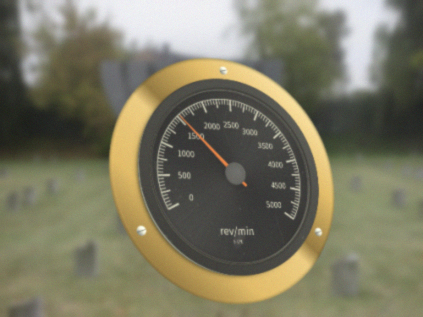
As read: 1500 rpm
